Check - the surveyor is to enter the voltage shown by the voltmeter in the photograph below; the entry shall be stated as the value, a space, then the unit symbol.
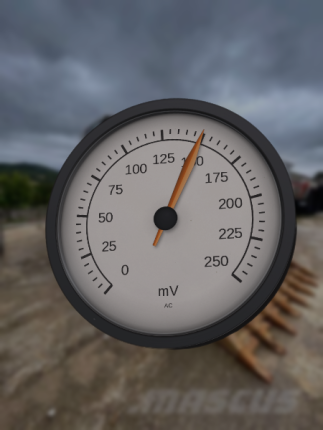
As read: 150 mV
